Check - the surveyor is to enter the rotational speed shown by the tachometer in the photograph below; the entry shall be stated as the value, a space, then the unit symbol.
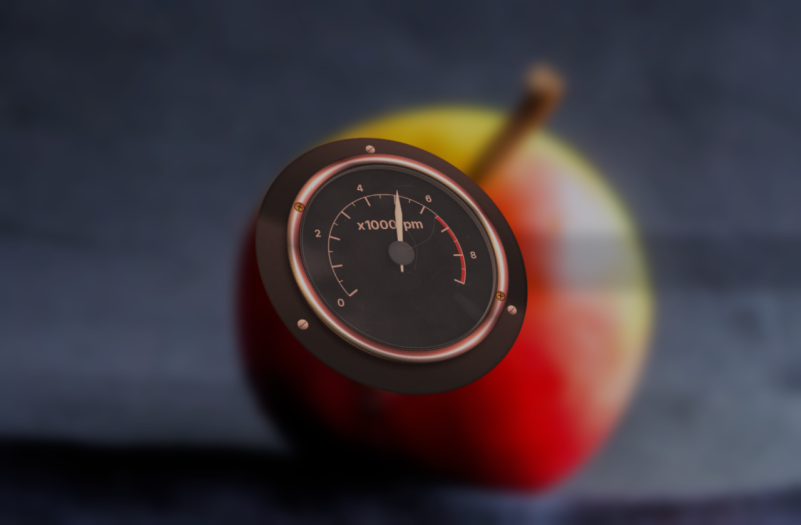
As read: 5000 rpm
